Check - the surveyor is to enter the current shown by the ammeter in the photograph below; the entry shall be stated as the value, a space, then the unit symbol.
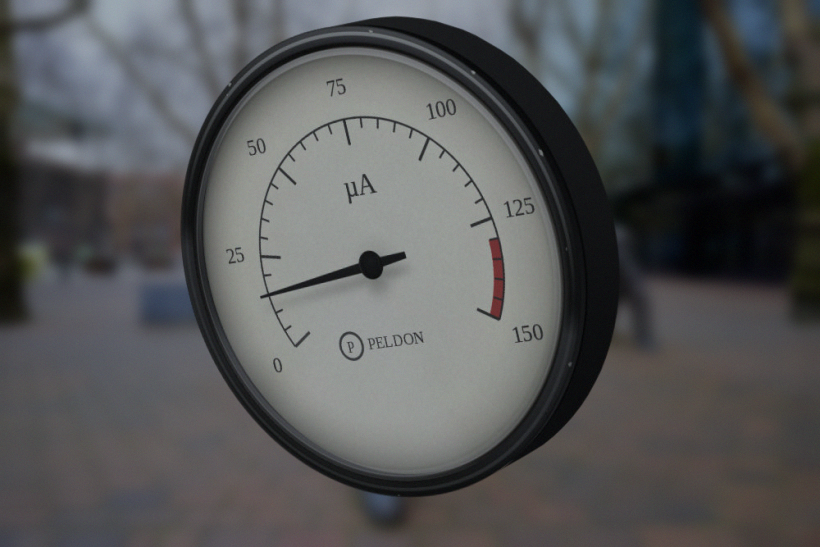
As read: 15 µA
